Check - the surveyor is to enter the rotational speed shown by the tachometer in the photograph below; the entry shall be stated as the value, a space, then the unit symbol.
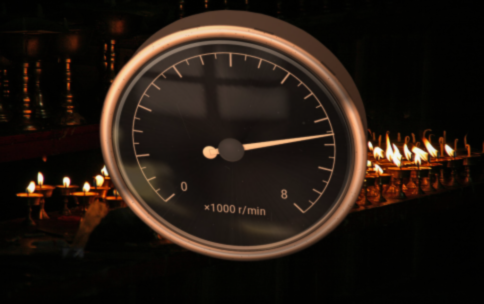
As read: 6250 rpm
